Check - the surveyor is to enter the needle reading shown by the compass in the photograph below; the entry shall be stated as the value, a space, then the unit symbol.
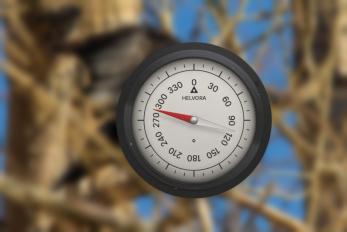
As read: 285 °
